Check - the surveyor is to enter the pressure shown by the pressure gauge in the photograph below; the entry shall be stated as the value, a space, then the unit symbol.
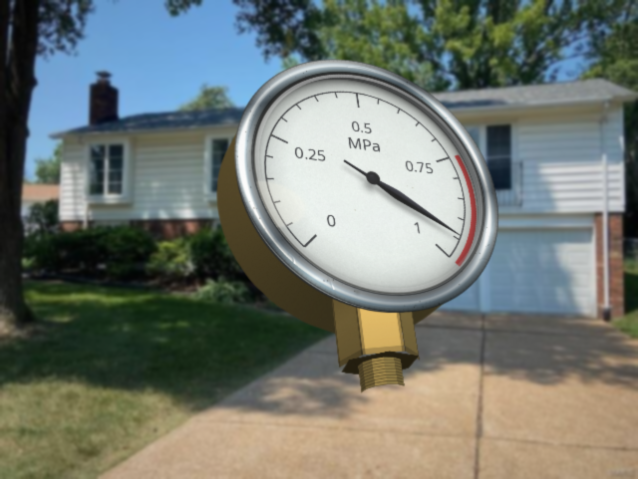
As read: 0.95 MPa
